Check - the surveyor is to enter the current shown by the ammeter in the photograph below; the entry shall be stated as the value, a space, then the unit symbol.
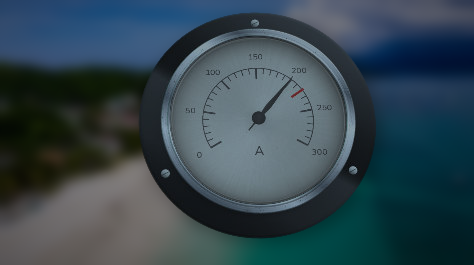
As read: 200 A
